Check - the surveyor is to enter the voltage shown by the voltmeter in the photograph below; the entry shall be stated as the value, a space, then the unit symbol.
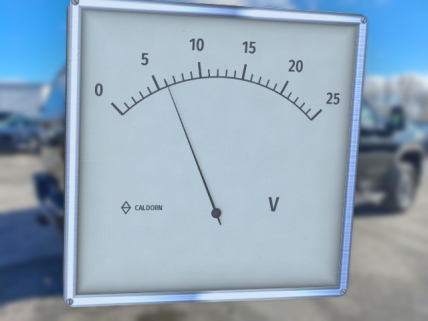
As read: 6 V
